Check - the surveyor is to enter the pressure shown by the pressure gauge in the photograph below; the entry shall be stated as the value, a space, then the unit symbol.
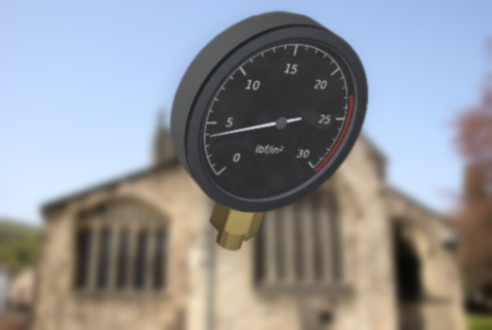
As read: 4 psi
